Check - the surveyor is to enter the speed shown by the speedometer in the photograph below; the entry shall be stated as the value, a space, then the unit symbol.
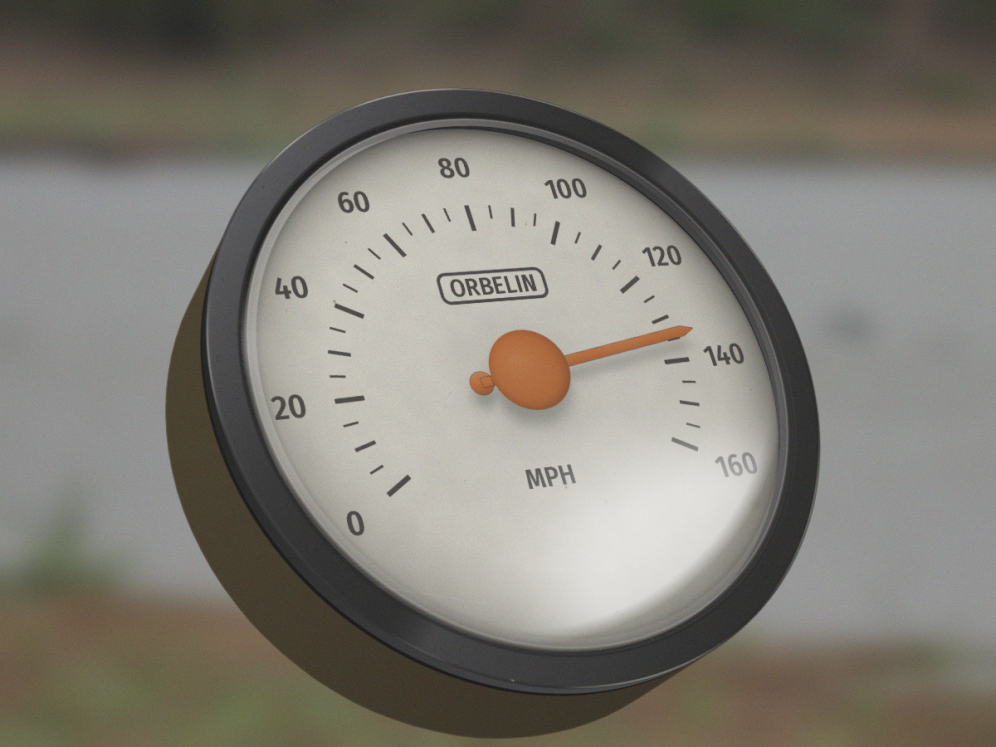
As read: 135 mph
